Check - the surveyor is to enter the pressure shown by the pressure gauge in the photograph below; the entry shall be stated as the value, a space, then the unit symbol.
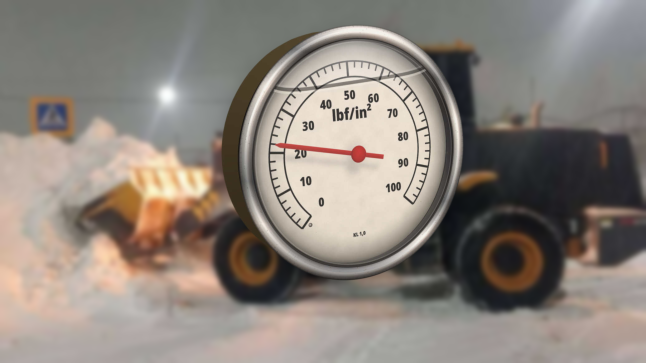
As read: 22 psi
